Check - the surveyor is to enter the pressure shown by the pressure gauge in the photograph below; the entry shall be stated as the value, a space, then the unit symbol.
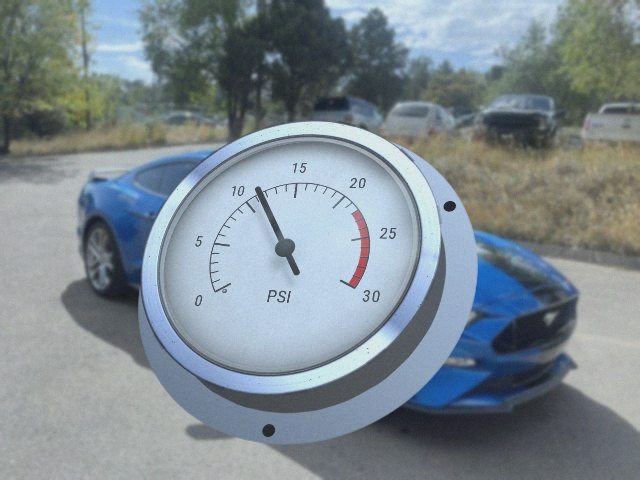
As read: 11.5 psi
